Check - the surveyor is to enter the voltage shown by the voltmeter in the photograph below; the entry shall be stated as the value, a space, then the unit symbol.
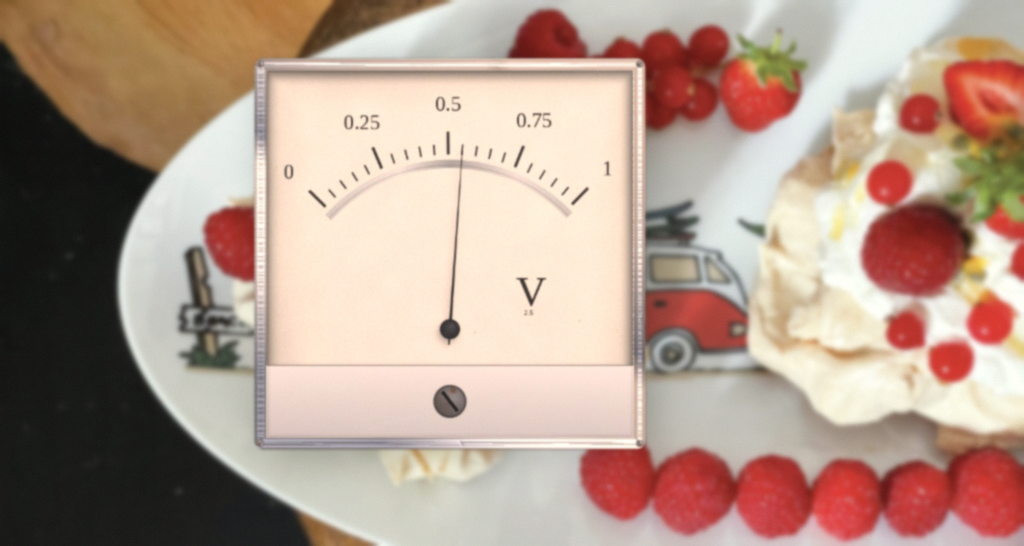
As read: 0.55 V
